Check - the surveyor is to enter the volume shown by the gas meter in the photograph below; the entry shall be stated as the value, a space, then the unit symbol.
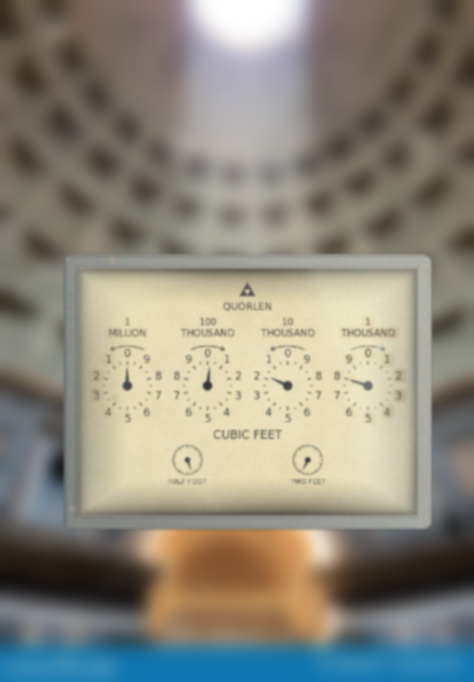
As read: 1800 ft³
